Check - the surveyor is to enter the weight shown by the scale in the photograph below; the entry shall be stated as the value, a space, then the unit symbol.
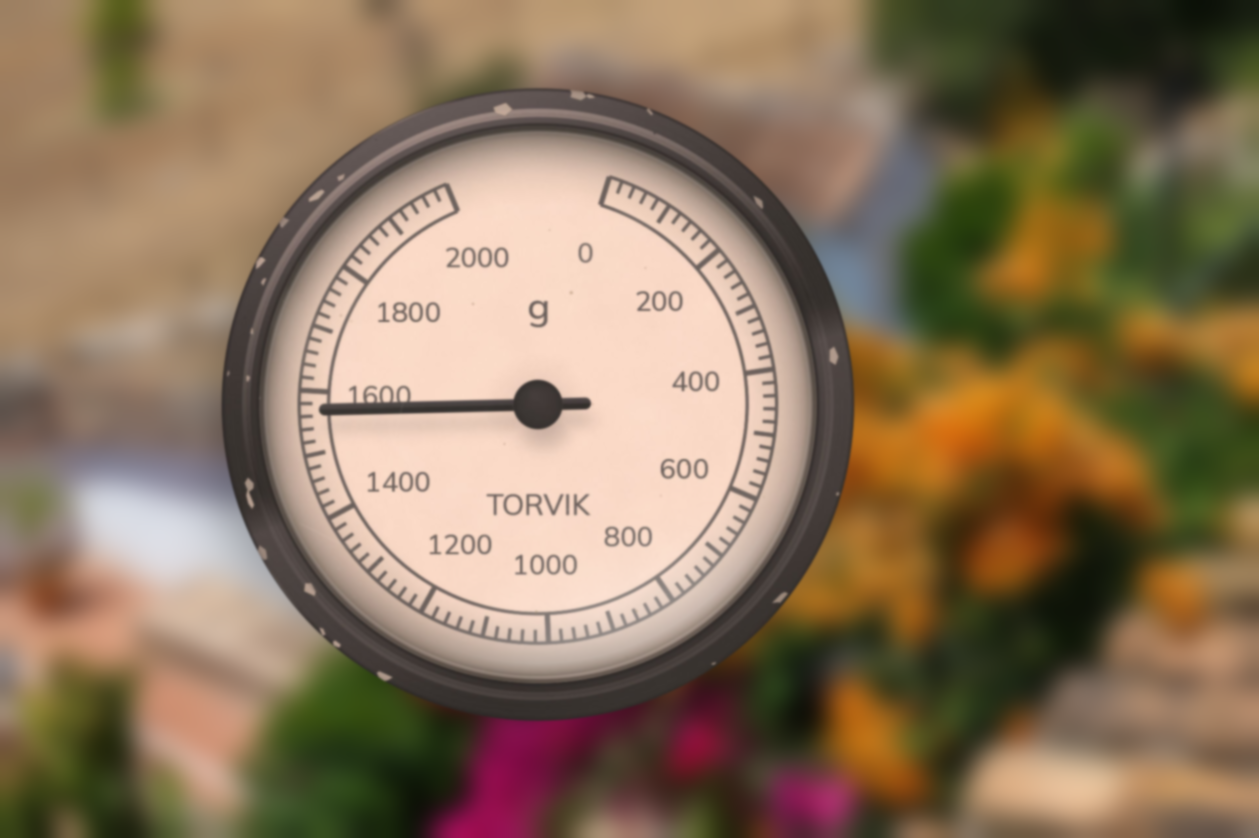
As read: 1570 g
